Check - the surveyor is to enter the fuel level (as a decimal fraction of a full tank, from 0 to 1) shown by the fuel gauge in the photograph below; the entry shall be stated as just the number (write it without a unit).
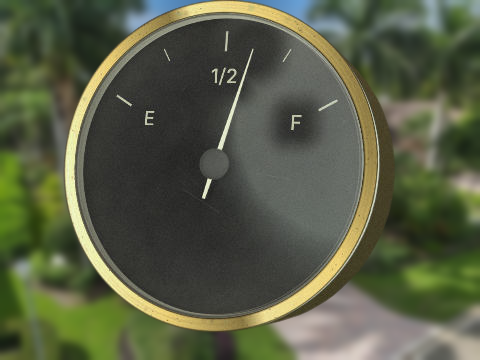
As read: 0.625
